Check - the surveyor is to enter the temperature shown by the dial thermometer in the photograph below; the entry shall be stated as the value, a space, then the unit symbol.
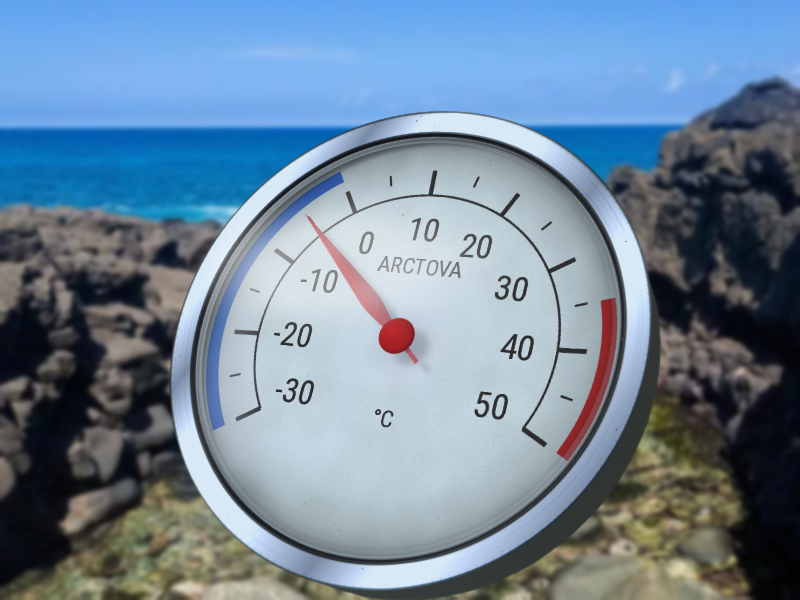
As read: -5 °C
